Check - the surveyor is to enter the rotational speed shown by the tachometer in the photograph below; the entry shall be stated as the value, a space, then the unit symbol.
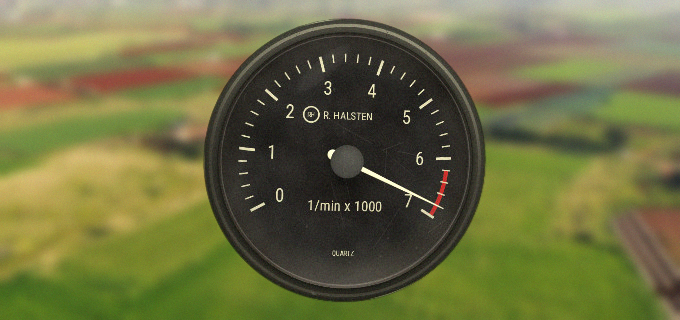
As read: 6800 rpm
